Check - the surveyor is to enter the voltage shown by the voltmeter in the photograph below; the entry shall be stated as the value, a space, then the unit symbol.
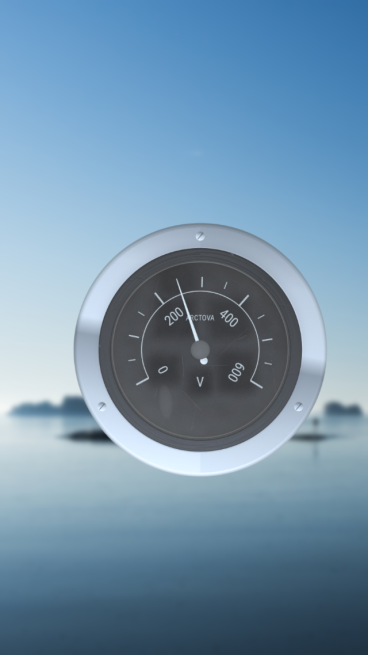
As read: 250 V
